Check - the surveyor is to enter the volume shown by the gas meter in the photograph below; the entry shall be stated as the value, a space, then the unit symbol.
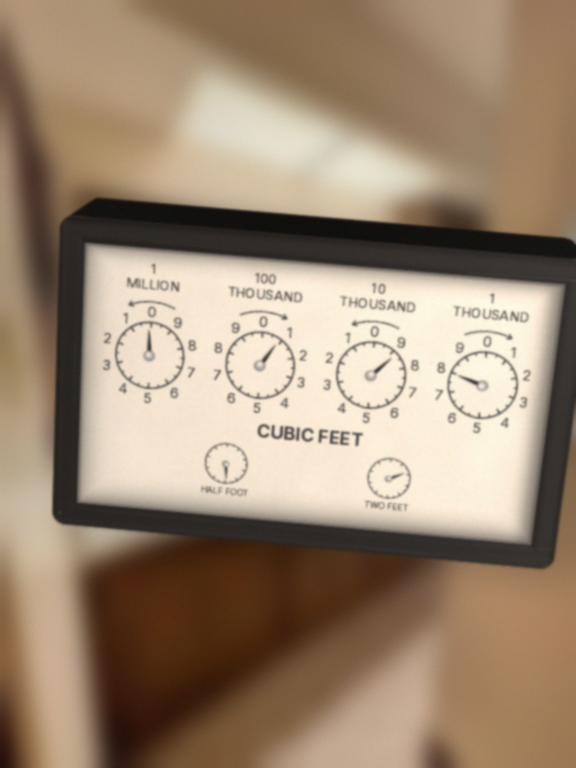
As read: 8800 ft³
